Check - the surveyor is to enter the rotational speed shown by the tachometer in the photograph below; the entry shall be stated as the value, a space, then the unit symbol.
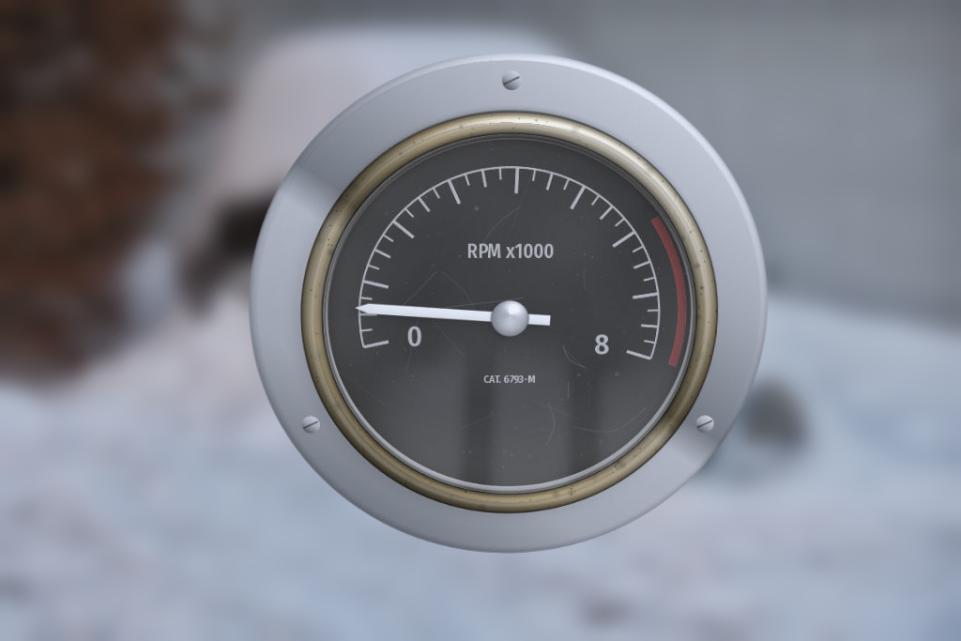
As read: 625 rpm
